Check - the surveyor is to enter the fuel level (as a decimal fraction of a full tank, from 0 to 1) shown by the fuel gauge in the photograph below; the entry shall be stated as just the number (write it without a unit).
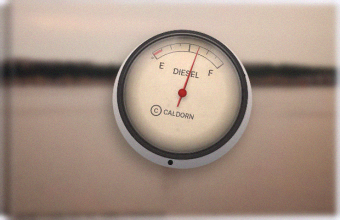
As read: 0.625
